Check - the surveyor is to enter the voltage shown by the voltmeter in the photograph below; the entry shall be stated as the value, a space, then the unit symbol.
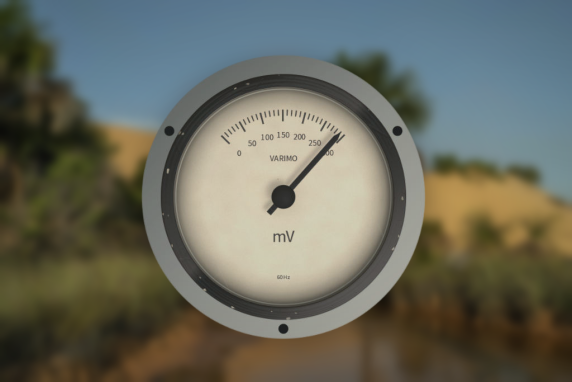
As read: 290 mV
